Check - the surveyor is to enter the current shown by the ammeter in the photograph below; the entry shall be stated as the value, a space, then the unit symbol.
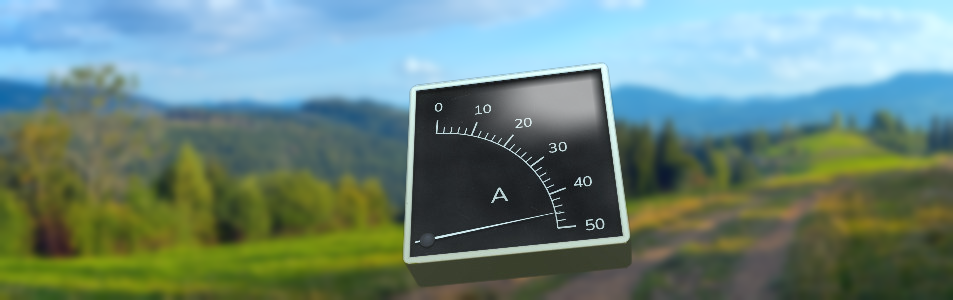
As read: 46 A
